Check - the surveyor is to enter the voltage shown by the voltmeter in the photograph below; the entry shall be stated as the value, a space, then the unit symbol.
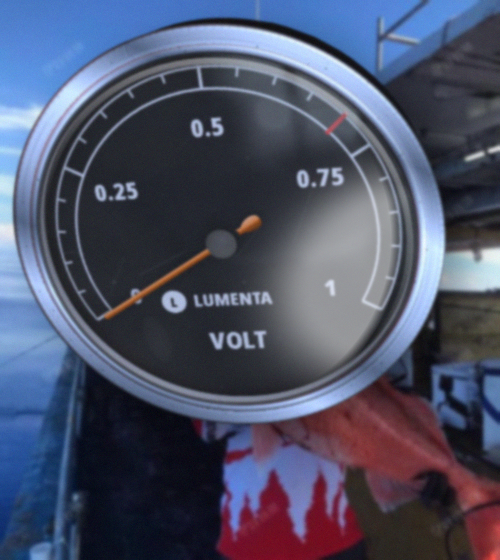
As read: 0 V
